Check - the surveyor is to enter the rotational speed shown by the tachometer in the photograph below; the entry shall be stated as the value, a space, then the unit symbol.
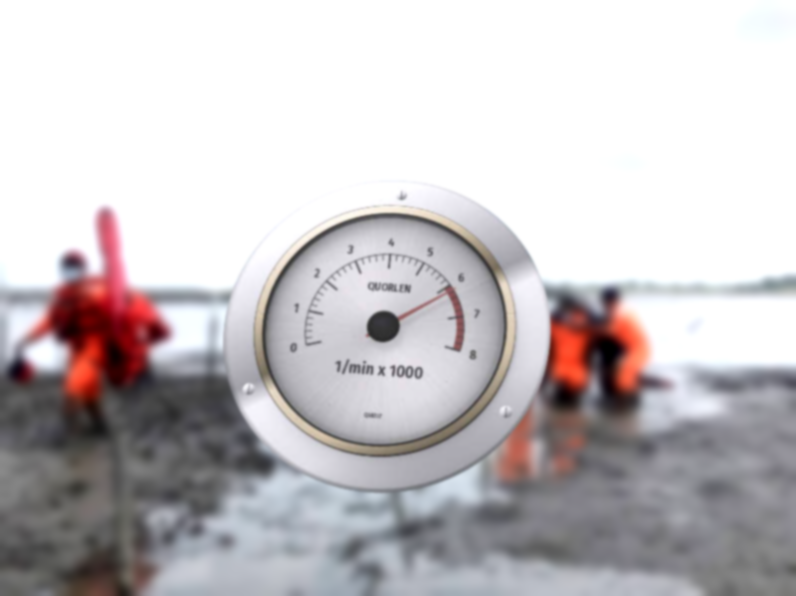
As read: 6200 rpm
